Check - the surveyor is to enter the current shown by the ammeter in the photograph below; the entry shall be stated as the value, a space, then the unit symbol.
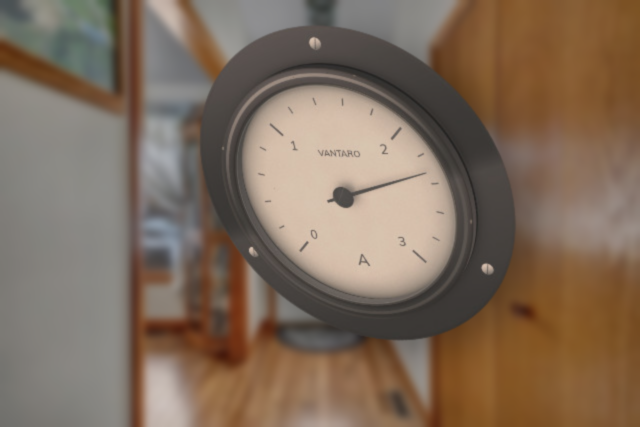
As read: 2.3 A
